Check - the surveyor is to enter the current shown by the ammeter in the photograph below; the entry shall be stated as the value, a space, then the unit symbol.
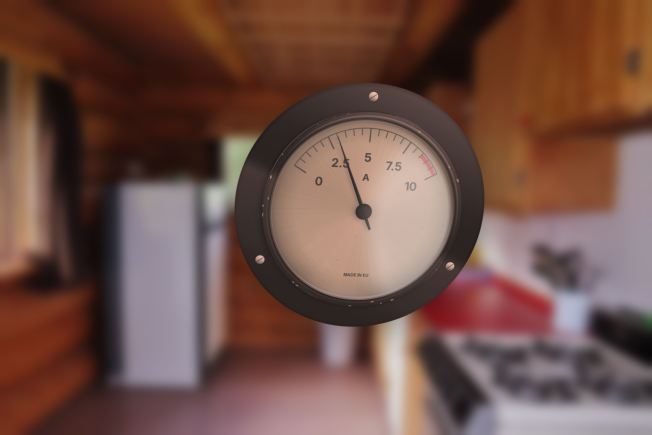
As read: 3 A
